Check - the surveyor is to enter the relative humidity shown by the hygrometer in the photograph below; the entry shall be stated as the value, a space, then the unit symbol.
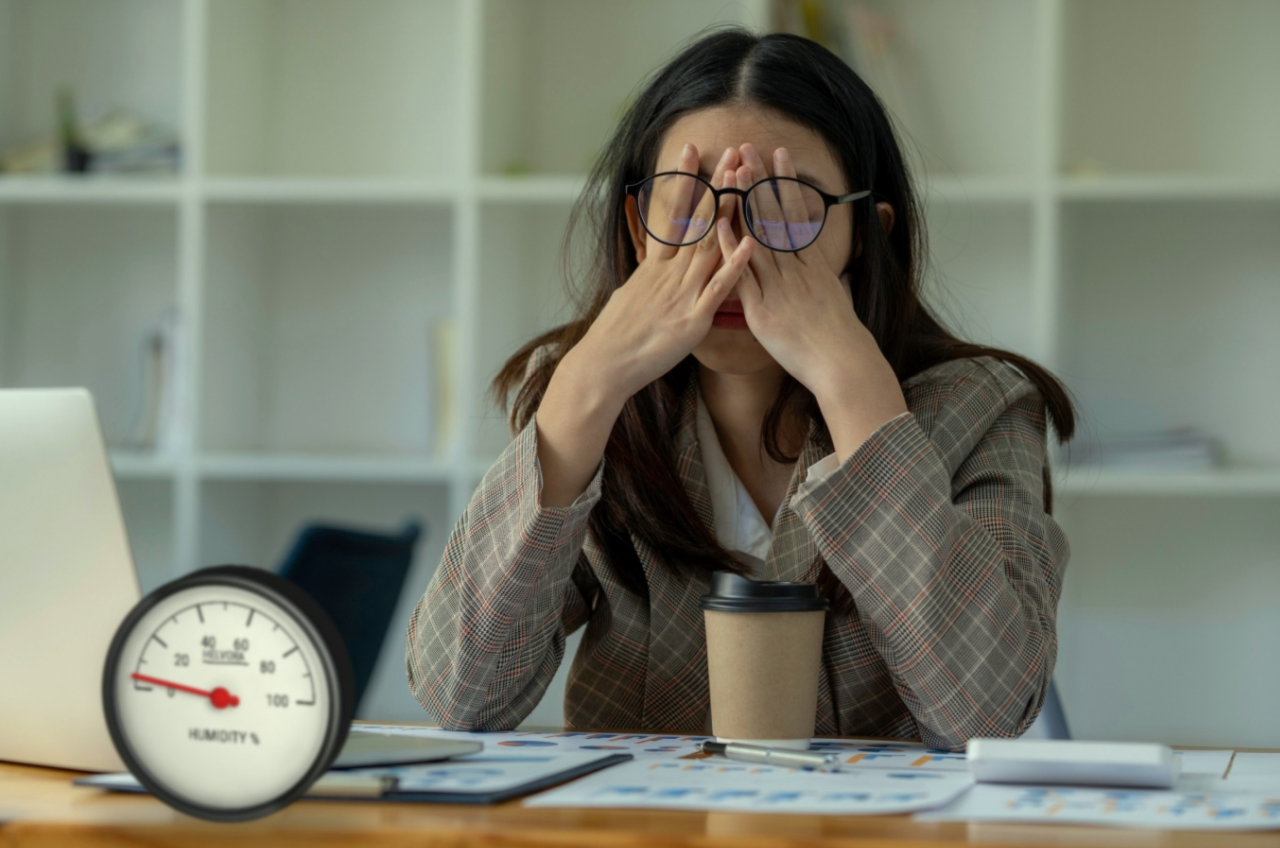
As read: 5 %
